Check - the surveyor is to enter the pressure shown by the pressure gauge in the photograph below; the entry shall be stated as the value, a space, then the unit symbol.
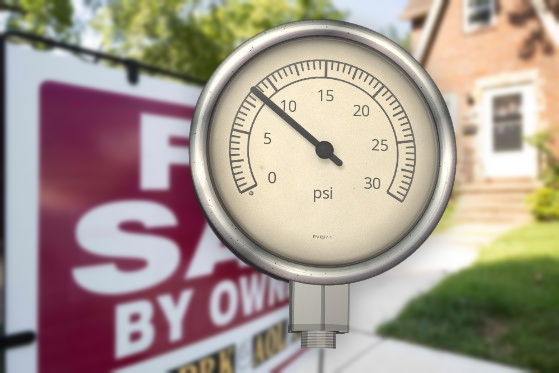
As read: 8.5 psi
